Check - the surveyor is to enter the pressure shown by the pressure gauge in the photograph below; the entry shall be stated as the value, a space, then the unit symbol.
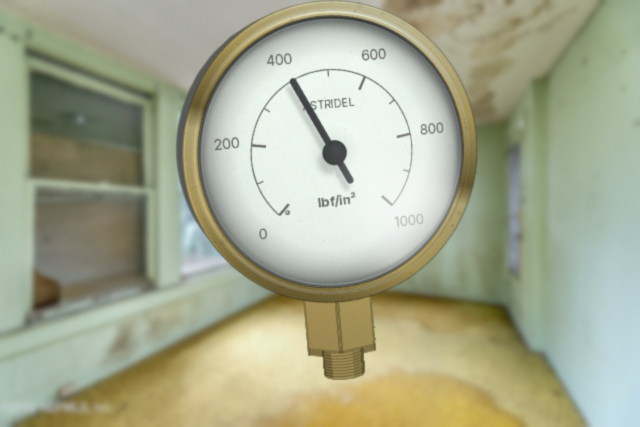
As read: 400 psi
